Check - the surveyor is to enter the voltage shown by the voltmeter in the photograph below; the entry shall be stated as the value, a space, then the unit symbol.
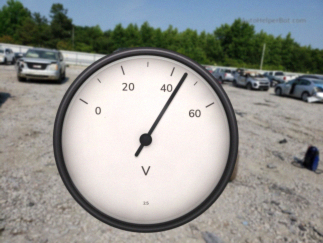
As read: 45 V
